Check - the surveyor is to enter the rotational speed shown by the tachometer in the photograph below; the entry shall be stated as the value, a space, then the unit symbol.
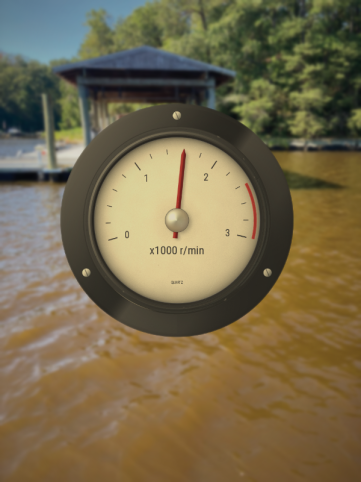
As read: 1600 rpm
